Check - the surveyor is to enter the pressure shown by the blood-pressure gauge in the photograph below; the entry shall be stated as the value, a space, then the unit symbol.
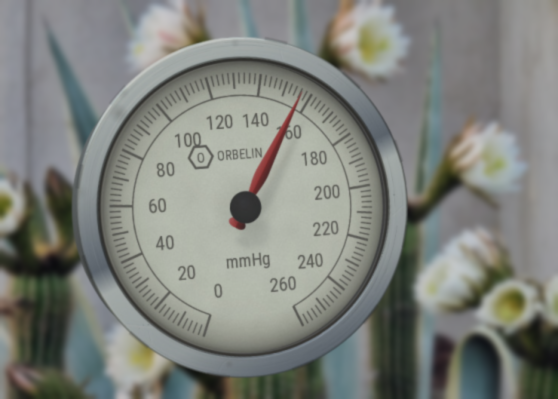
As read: 156 mmHg
